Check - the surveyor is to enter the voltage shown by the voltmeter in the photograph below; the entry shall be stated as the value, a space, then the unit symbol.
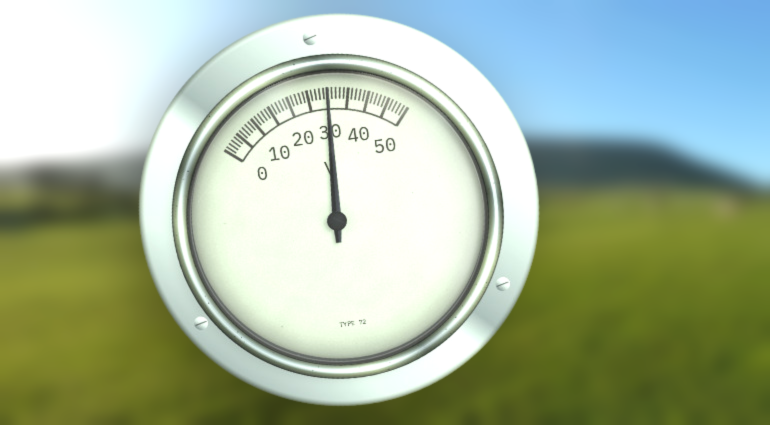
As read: 30 V
